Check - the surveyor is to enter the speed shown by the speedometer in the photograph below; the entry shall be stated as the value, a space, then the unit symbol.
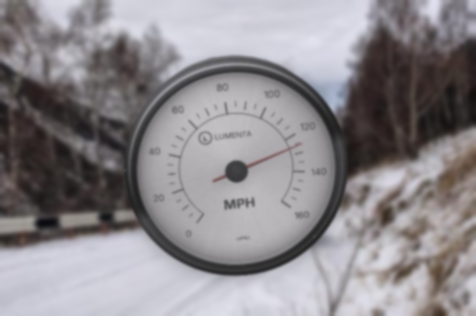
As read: 125 mph
